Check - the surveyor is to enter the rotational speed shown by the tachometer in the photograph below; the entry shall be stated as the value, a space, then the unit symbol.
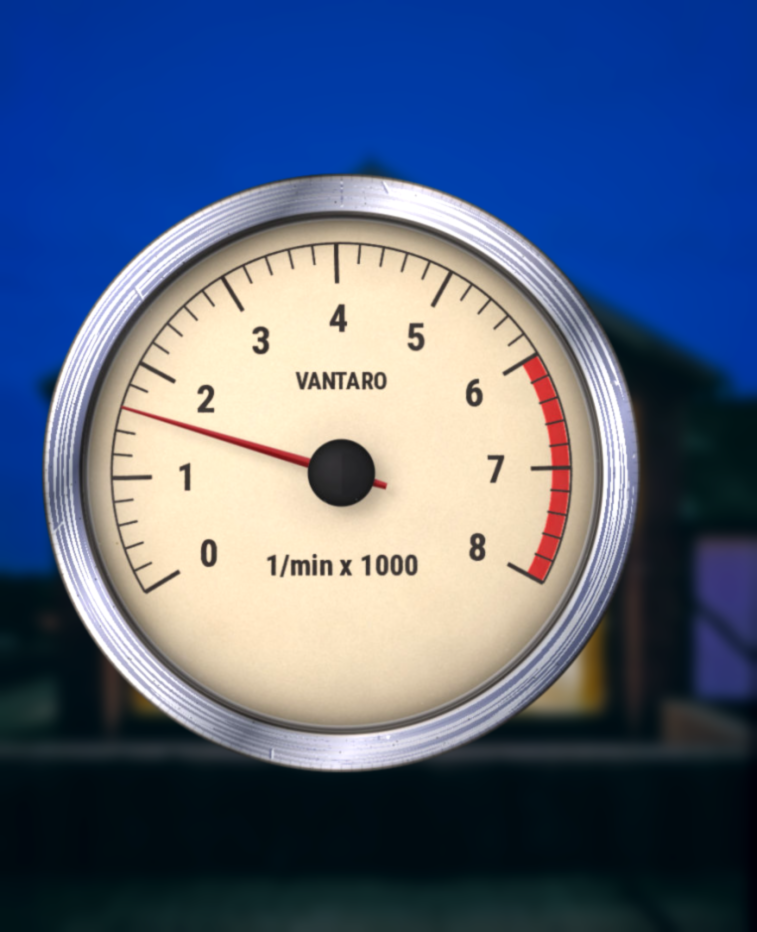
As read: 1600 rpm
